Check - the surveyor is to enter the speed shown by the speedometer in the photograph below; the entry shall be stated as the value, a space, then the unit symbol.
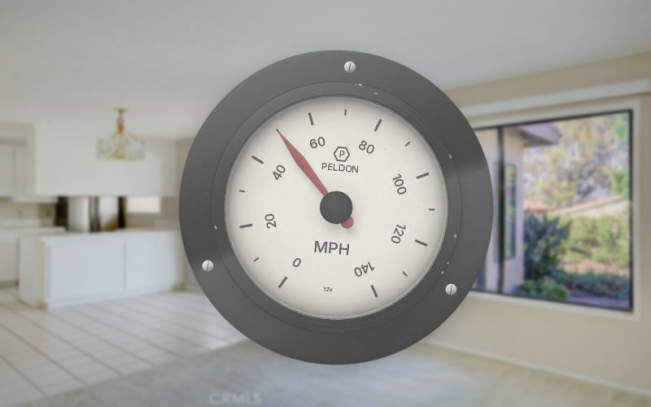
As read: 50 mph
